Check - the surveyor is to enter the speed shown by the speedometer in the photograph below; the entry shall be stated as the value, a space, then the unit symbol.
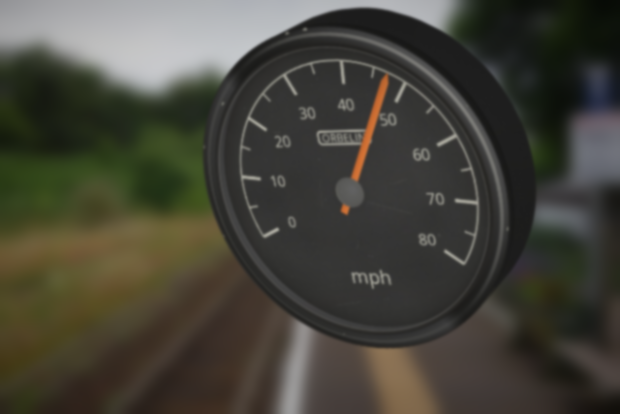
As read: 47.5 mph
